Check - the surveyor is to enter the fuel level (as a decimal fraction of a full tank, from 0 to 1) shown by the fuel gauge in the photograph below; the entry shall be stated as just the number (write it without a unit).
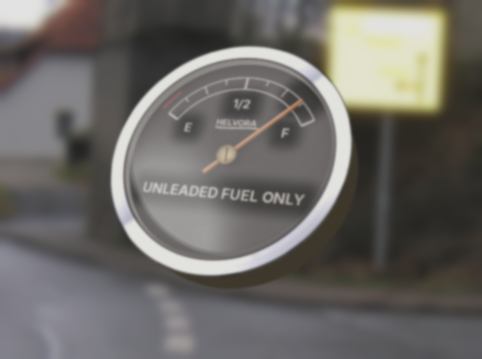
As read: 0.875
